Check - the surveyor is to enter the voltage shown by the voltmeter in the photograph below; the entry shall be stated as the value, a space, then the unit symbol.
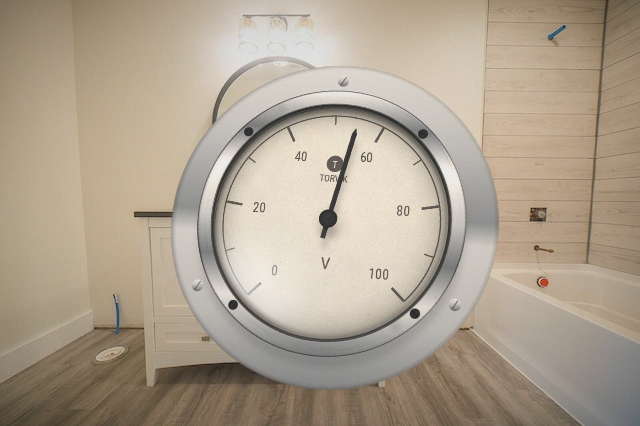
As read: 55 V
